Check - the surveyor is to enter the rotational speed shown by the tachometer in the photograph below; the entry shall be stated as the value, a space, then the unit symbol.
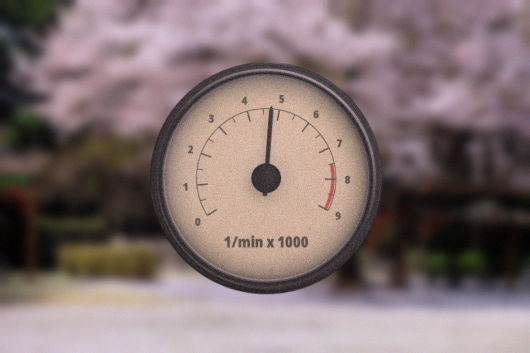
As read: 4750 rpm
